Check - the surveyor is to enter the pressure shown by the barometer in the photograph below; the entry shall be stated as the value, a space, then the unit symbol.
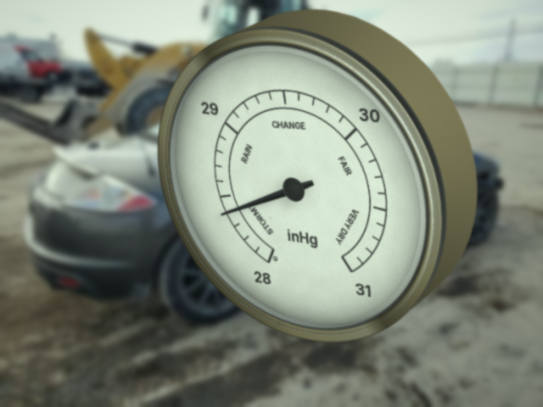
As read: 28.4 inHg
